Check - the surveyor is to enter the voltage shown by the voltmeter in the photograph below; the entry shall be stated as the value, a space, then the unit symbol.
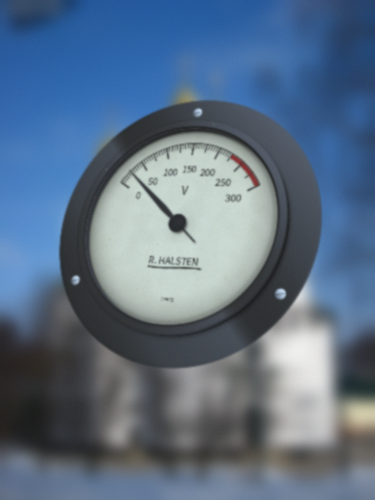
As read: 25 V
